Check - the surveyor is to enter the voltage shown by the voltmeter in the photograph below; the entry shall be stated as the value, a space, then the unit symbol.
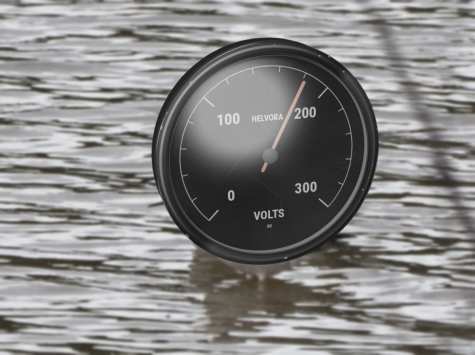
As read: 180 V
